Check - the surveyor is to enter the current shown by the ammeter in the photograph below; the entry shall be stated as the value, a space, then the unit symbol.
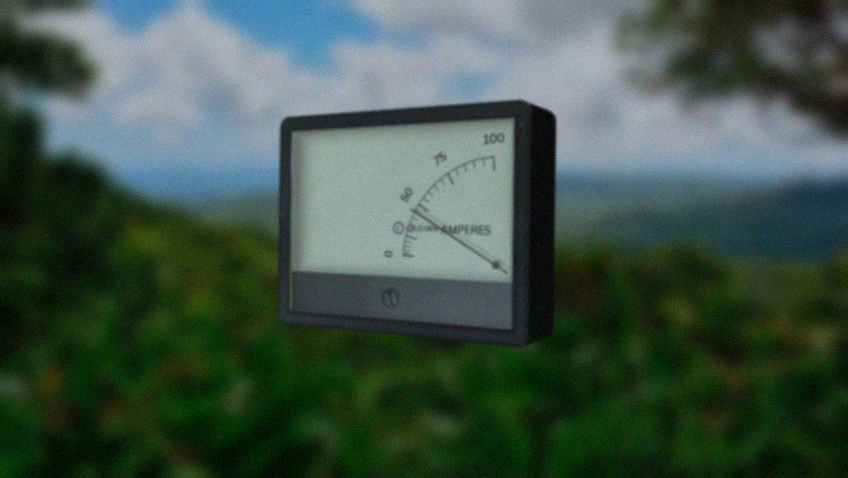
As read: 45 A
